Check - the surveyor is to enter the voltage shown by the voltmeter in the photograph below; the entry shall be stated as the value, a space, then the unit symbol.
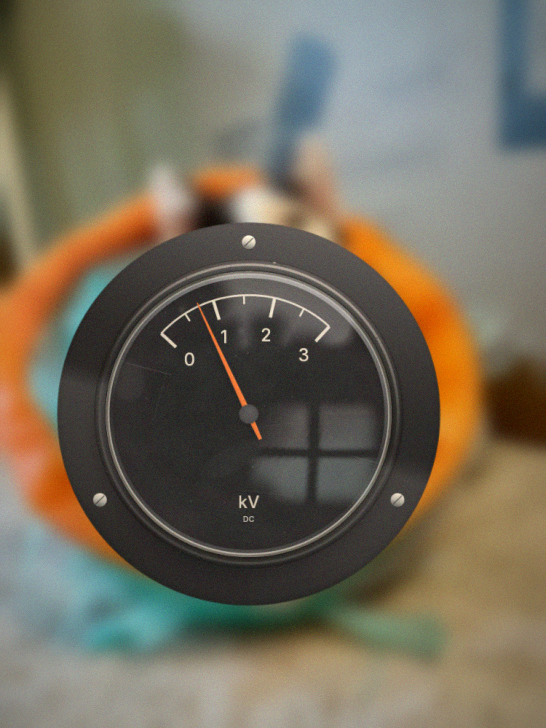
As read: 0.75 kV
